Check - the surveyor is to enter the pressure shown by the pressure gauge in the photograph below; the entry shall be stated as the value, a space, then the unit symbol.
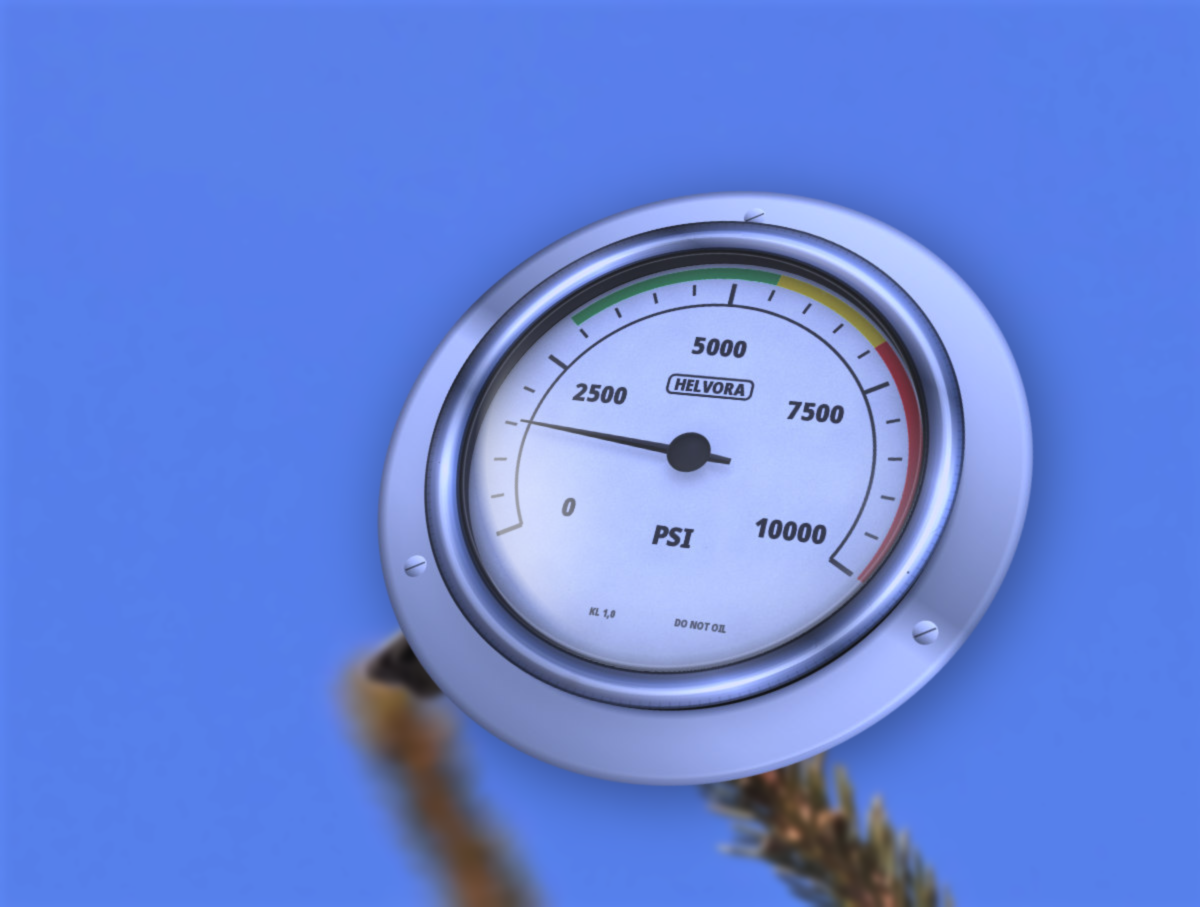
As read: 1500 psi
